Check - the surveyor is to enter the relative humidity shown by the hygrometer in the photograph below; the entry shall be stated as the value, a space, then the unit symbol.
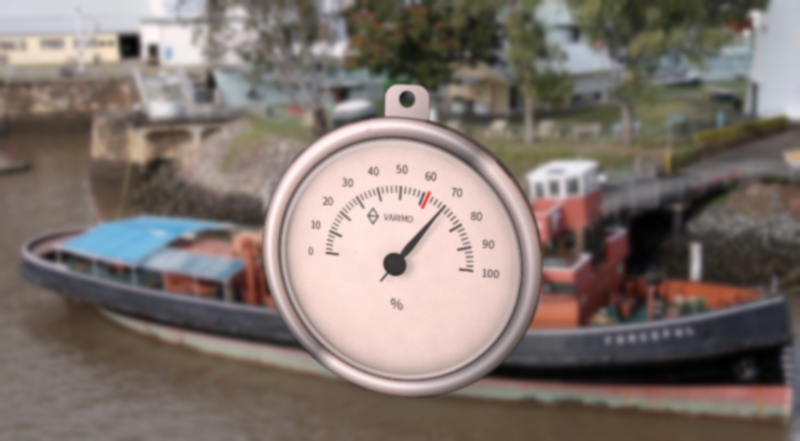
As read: 70 %
